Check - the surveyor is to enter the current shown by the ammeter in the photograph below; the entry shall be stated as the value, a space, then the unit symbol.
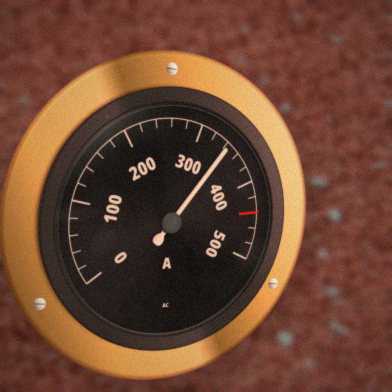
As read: 340 A
